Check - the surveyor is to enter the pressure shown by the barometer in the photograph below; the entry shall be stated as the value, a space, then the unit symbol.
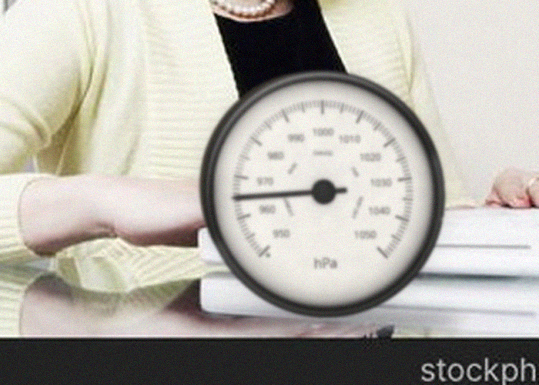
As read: 965 hPa
